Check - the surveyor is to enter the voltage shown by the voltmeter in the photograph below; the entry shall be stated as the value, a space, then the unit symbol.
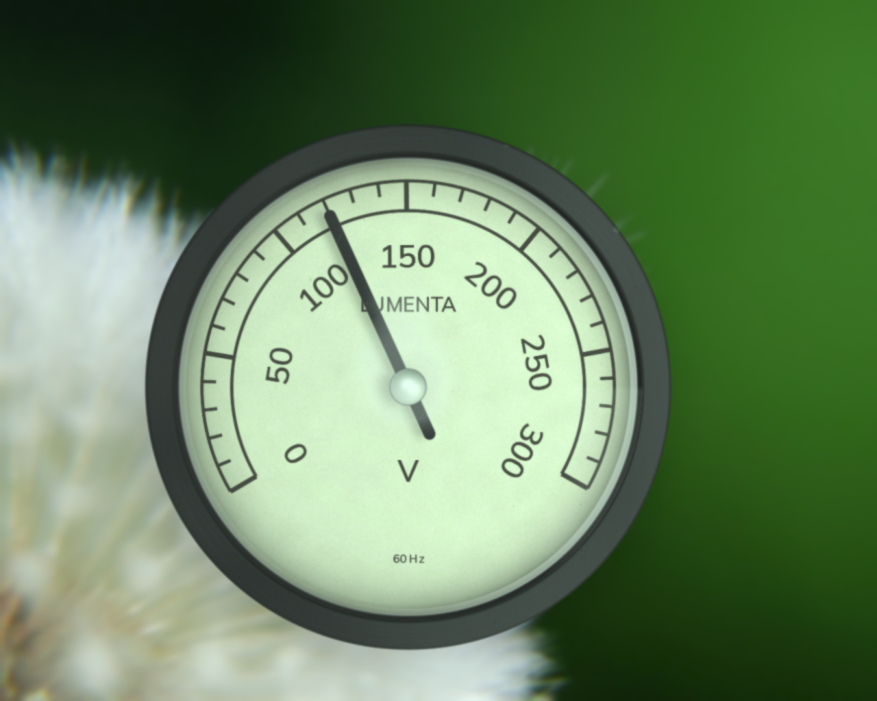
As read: 120 V
